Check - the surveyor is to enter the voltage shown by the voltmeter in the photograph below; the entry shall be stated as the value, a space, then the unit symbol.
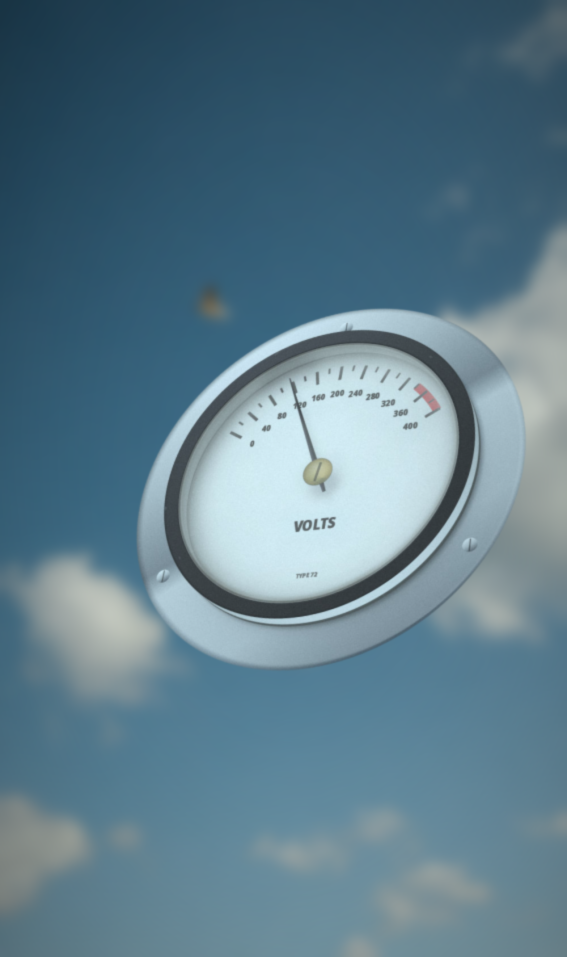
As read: 120 V
